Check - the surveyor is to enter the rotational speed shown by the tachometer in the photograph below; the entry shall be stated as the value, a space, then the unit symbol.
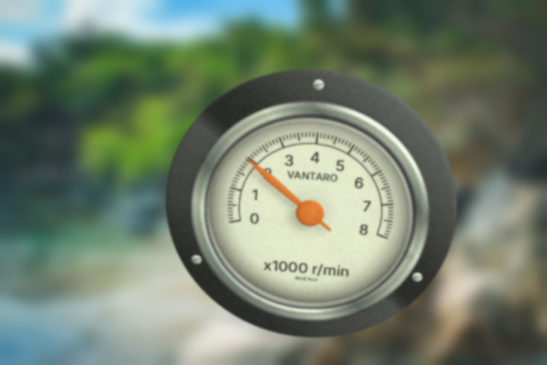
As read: 2000 rpm
